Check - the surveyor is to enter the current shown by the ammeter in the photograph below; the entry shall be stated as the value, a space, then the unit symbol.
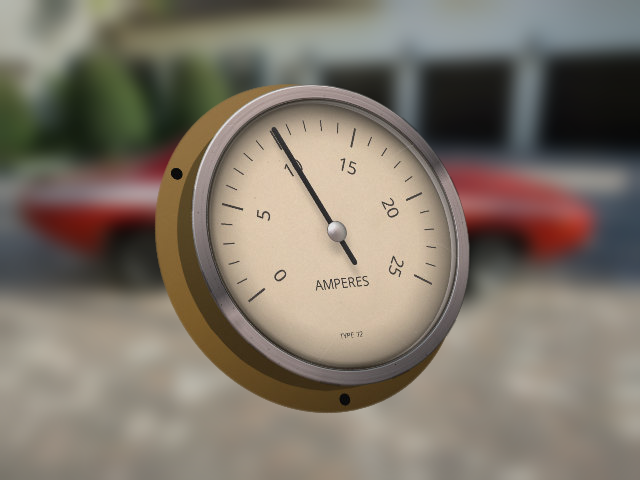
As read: 10 A
